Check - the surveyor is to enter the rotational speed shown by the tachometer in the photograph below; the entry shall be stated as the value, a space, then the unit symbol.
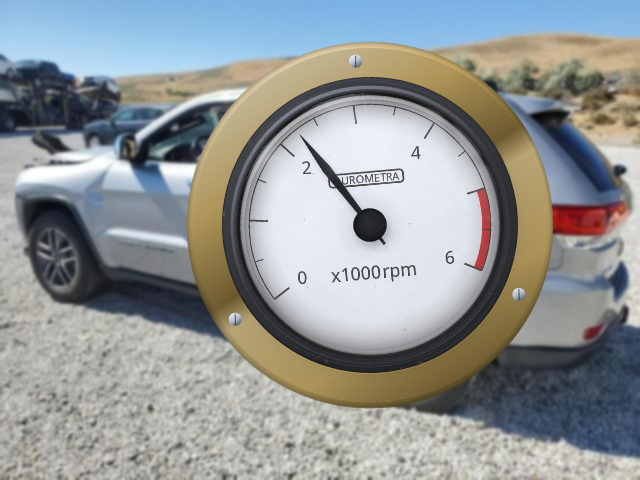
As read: 2250 rpm
